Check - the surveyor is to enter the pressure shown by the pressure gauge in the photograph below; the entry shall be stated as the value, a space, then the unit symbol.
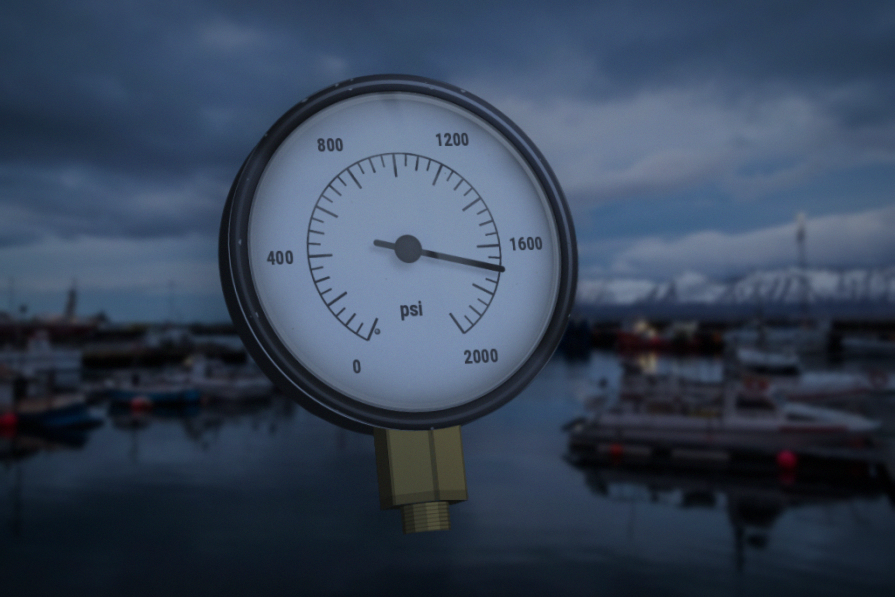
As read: 1700 psi
